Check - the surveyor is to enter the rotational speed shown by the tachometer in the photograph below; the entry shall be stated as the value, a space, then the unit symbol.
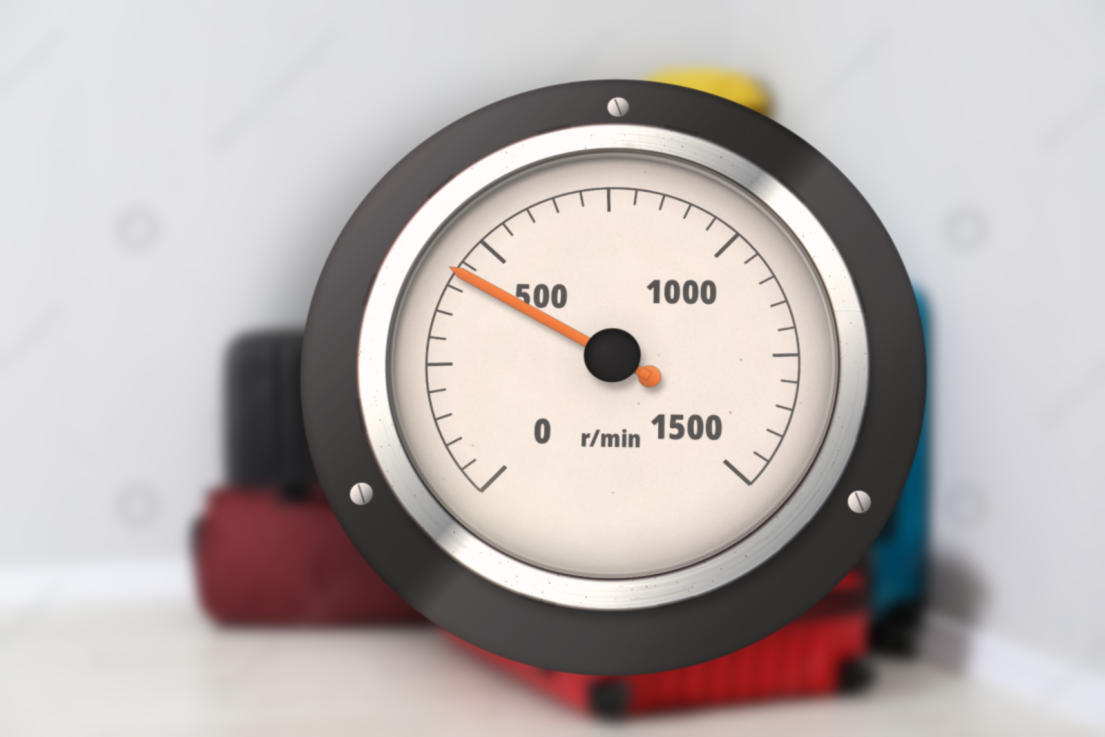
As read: 425 rpm
